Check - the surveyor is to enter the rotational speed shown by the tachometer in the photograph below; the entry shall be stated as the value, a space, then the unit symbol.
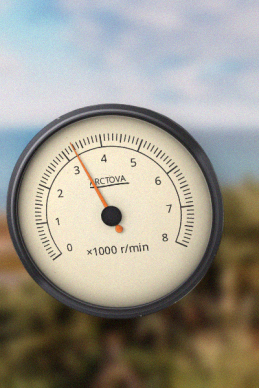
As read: 3300 rpm
